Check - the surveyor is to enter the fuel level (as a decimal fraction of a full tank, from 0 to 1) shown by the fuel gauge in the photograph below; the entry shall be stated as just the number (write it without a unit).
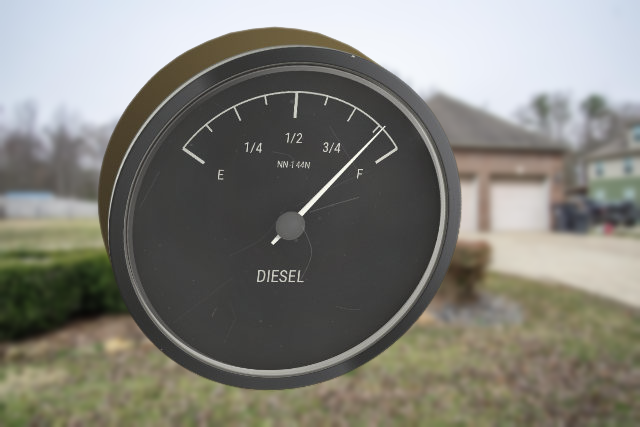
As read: 0.875
